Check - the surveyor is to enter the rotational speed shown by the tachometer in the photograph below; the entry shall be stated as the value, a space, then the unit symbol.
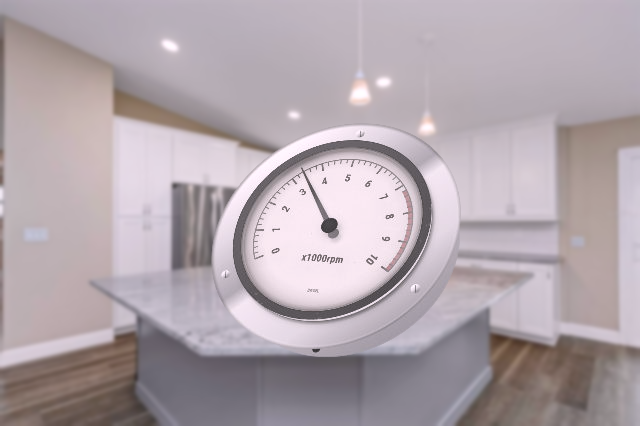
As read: 3400 rpm
